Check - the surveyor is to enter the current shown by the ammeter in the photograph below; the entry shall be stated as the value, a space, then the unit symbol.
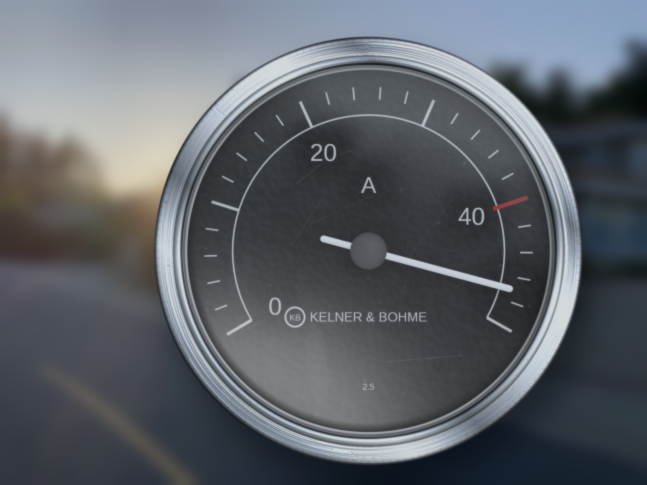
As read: 47 A
